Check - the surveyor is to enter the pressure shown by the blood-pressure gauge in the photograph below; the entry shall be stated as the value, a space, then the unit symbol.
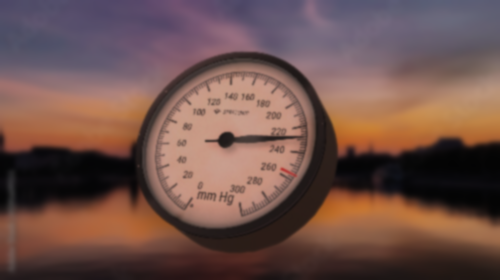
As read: 230 mmHg
